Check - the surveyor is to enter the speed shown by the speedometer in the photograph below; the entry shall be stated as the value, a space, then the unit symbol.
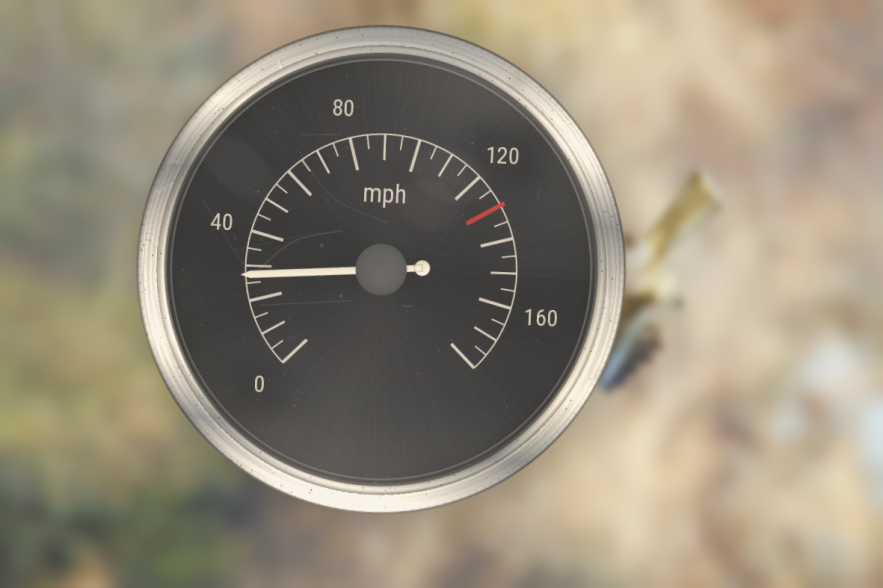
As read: 27.5 mph
